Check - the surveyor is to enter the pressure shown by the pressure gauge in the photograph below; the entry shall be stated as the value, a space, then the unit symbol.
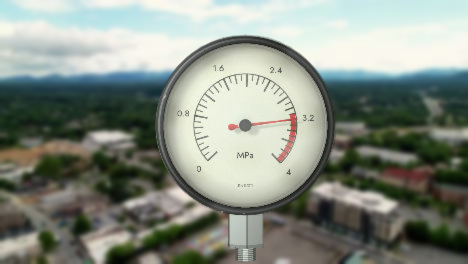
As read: 3.2 MPa
